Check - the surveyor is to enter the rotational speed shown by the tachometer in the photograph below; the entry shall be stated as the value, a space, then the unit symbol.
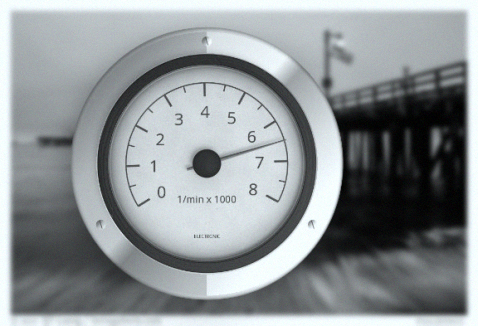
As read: 6500 rpm
